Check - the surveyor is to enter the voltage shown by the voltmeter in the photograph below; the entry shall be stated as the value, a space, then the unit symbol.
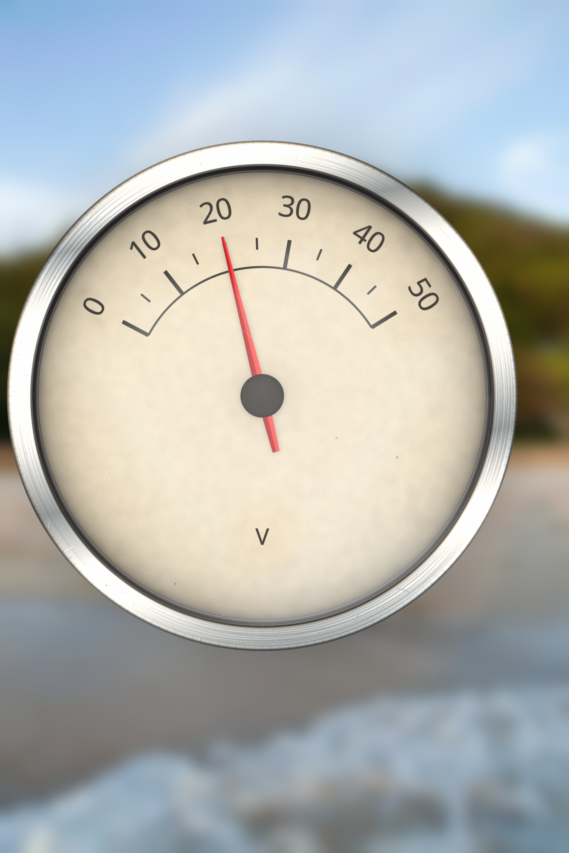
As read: 20 V
